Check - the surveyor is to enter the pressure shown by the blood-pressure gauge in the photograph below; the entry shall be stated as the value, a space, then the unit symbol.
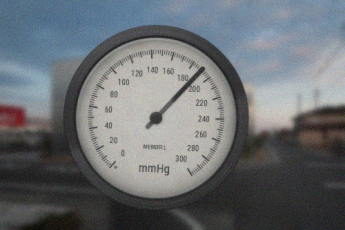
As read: 190 mmHg
